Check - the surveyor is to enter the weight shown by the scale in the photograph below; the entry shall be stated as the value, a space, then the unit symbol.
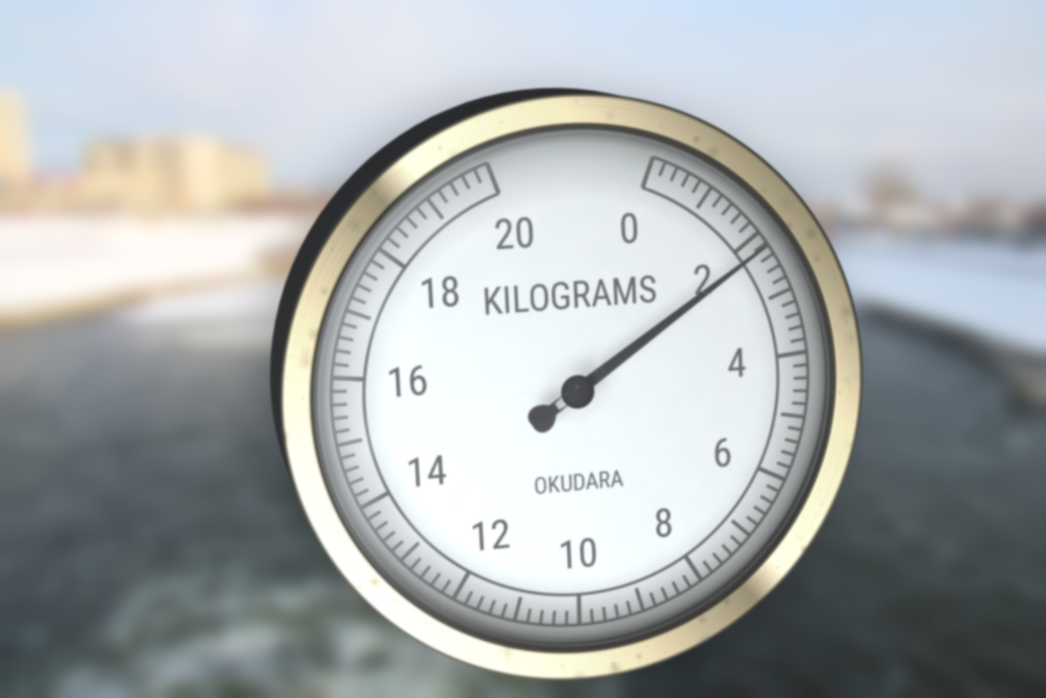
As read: 2.2 kg
